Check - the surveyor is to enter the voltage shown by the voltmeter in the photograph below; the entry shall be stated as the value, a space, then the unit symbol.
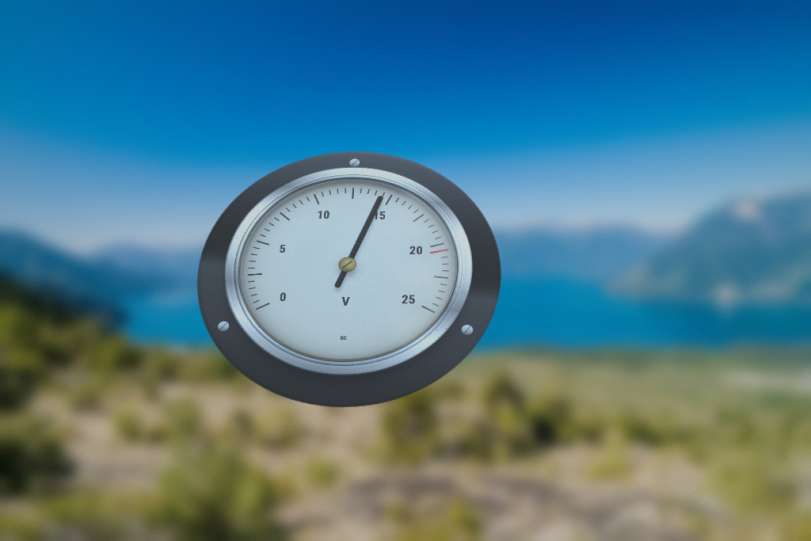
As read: 14.5 V
